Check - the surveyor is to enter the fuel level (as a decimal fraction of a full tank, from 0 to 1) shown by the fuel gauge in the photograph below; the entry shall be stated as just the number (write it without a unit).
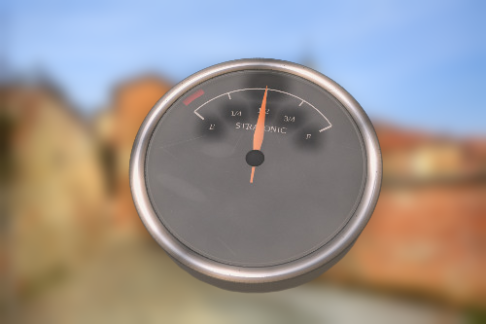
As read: 0.5
